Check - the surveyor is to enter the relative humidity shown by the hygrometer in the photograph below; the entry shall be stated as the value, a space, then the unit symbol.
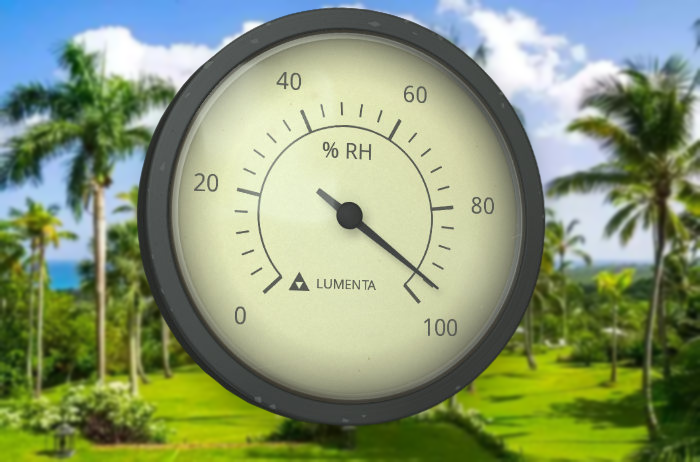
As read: 96 %
